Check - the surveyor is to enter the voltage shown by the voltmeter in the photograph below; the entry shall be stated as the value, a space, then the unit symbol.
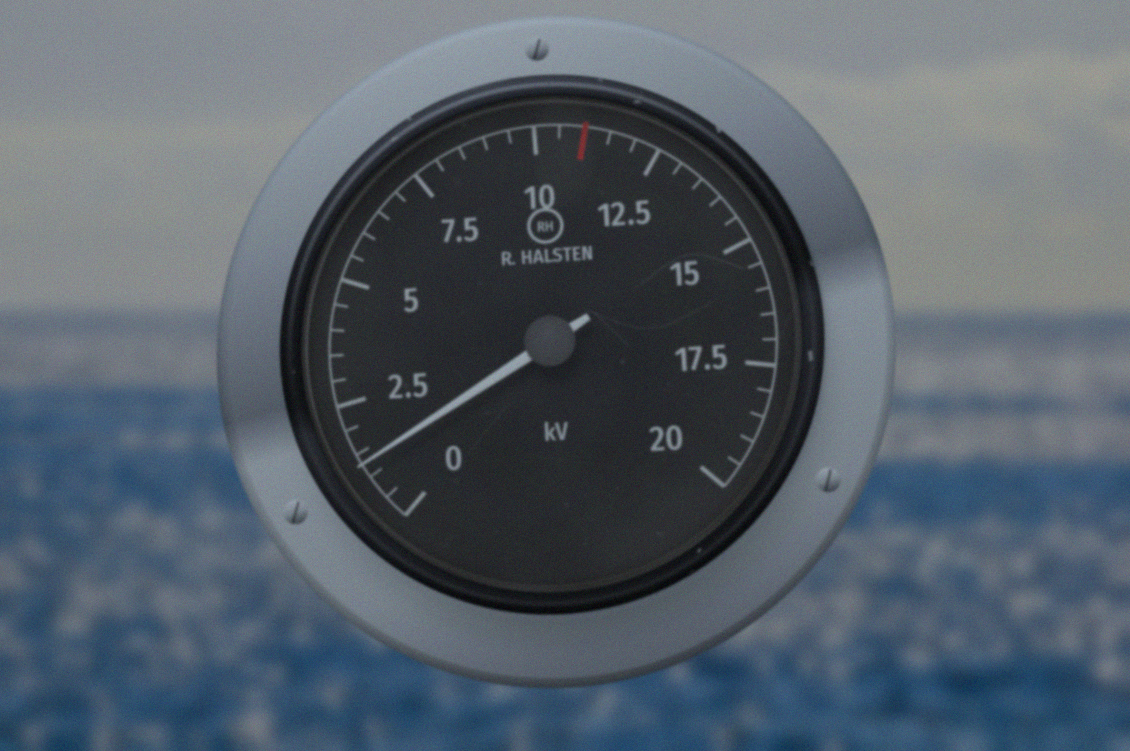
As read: 1.25 kV
